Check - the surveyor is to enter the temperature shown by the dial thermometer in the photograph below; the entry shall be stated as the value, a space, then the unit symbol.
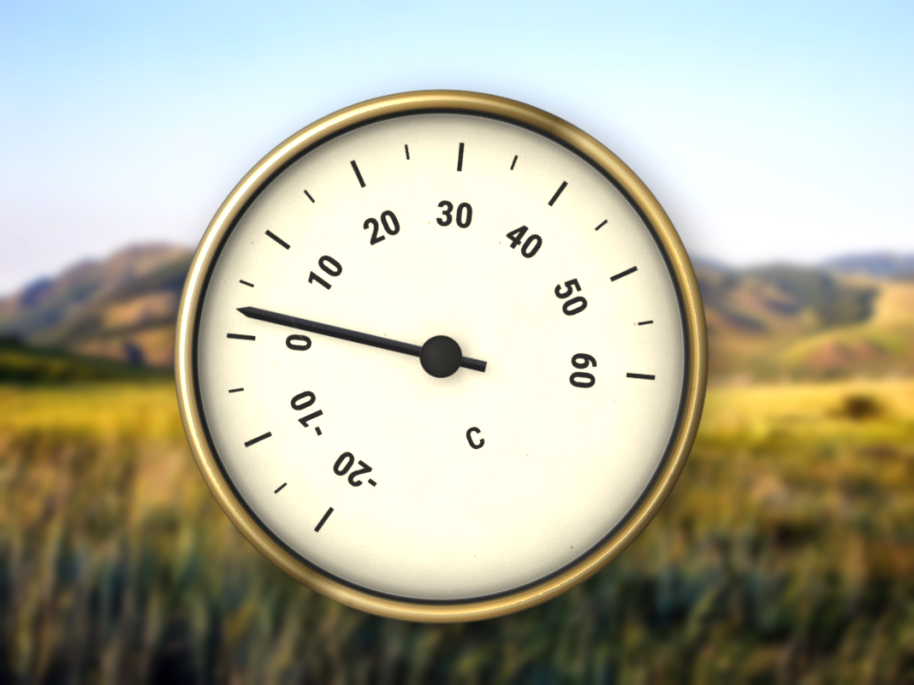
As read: 2.5 °C
